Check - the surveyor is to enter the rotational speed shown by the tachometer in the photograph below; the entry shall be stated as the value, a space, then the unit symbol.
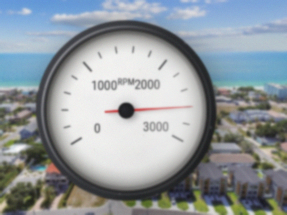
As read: 2600 rpm
